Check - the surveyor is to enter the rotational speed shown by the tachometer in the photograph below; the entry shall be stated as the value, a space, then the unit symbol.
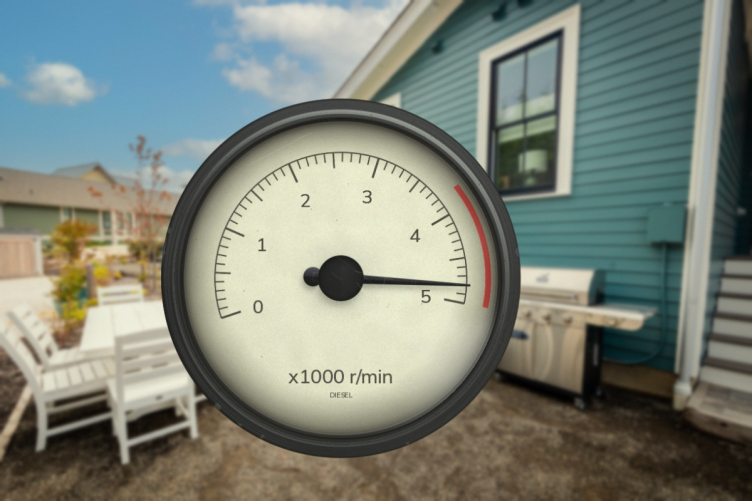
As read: 4800 rpm
